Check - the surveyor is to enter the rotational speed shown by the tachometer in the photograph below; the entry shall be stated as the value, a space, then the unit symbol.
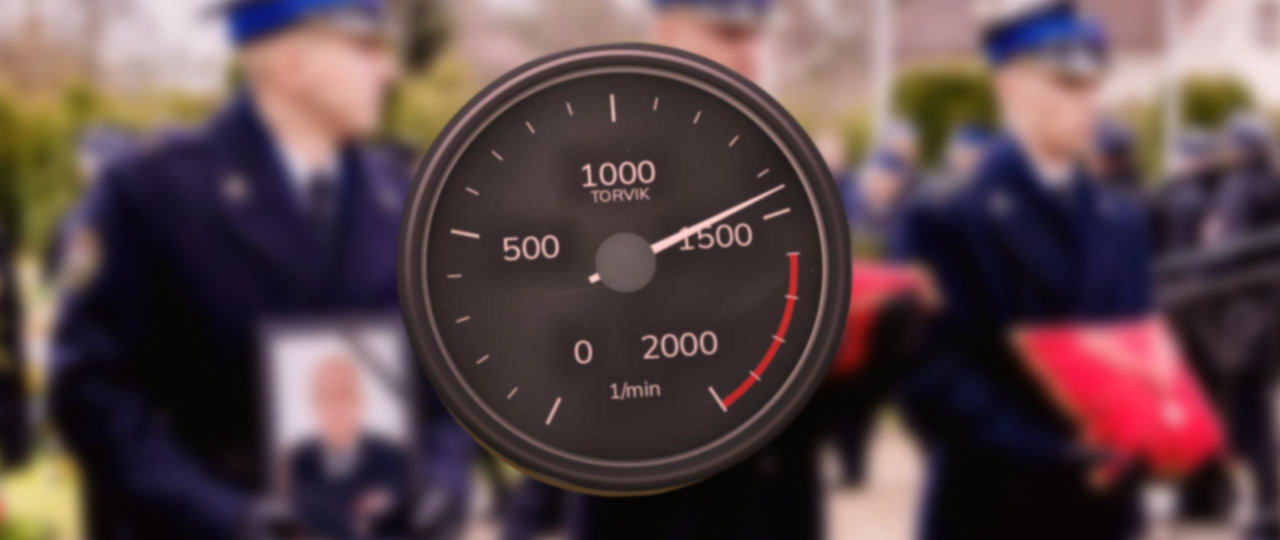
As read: 1450 rpm
